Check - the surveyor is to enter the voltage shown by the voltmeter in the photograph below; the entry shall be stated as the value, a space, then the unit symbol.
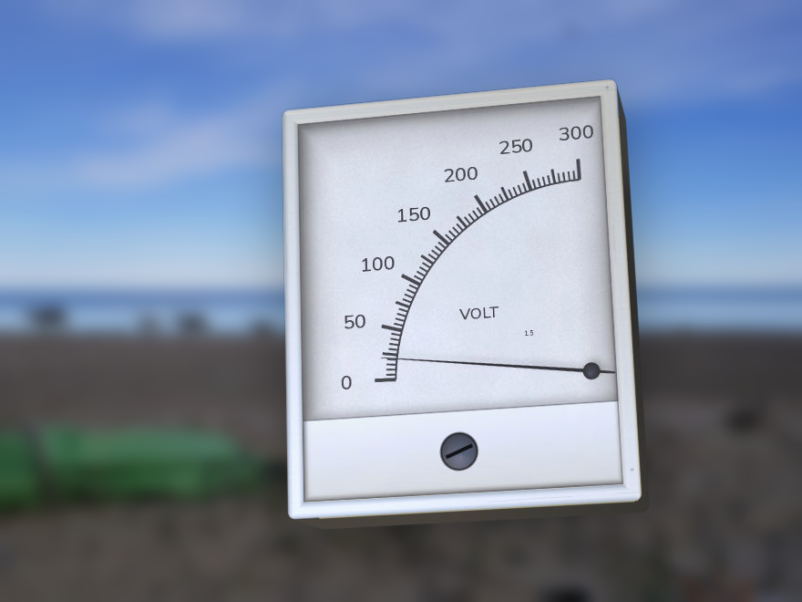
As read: 20 V
